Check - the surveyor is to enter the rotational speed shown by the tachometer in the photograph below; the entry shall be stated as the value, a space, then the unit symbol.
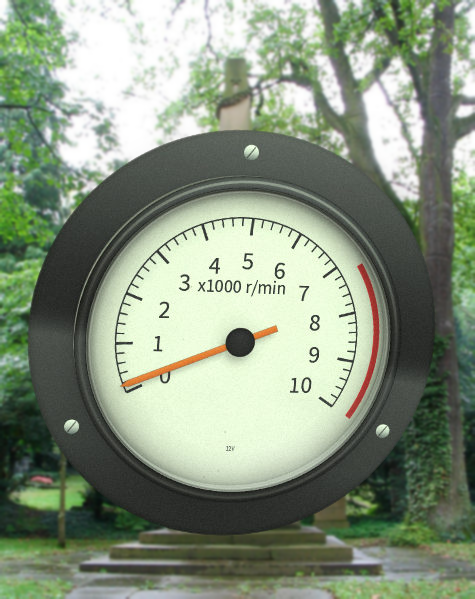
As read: 200 rpm
